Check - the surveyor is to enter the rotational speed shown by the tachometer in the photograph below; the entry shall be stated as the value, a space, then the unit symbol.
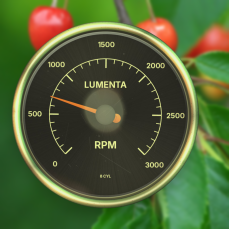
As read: 700 rpm
